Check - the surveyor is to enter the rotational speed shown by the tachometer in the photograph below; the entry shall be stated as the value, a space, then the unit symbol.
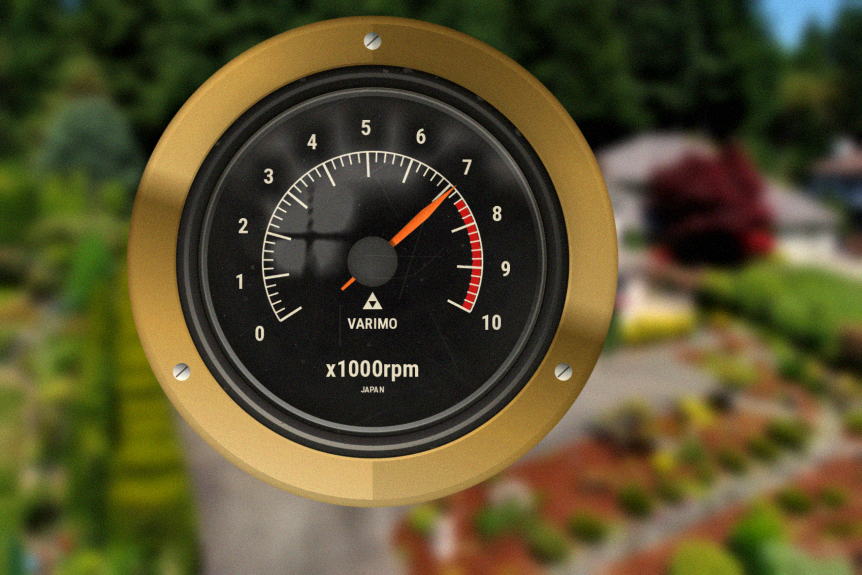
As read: 7100 rpm
